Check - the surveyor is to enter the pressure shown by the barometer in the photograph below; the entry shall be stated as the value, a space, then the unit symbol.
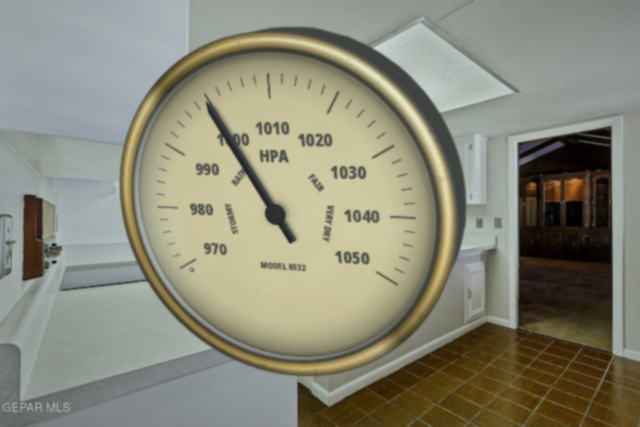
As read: 1000 hPa
